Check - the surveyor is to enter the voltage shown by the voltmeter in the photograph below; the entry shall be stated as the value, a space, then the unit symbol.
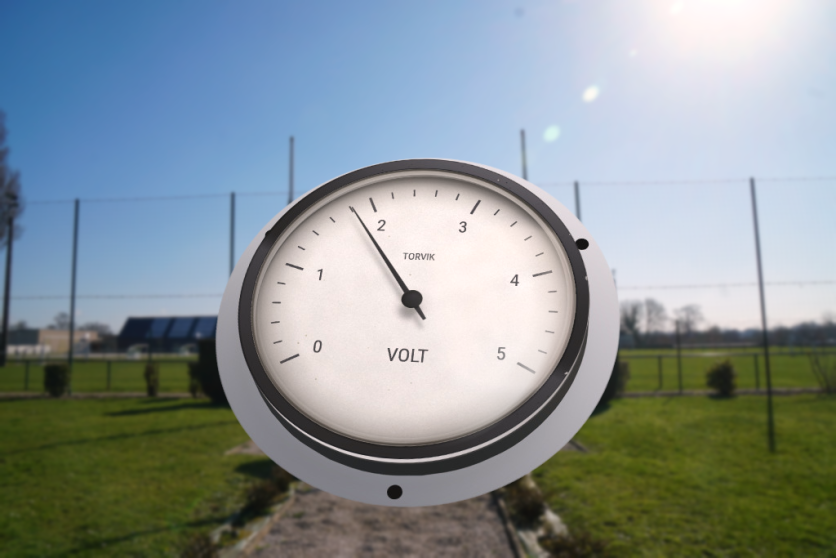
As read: 1.8 V
